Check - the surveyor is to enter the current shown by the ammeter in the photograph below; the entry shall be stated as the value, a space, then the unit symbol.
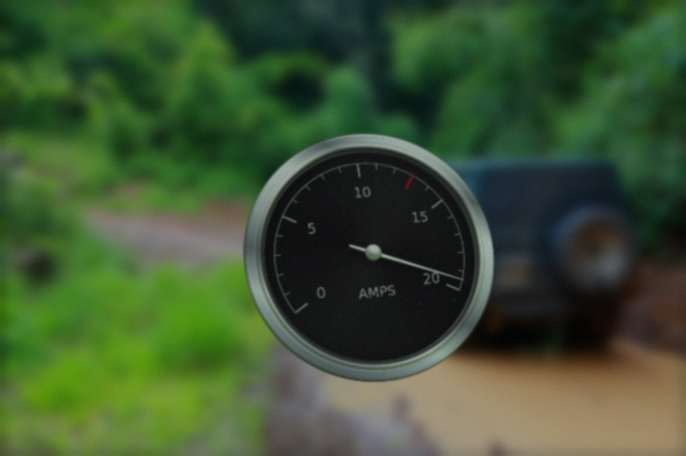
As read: 19.5 A
